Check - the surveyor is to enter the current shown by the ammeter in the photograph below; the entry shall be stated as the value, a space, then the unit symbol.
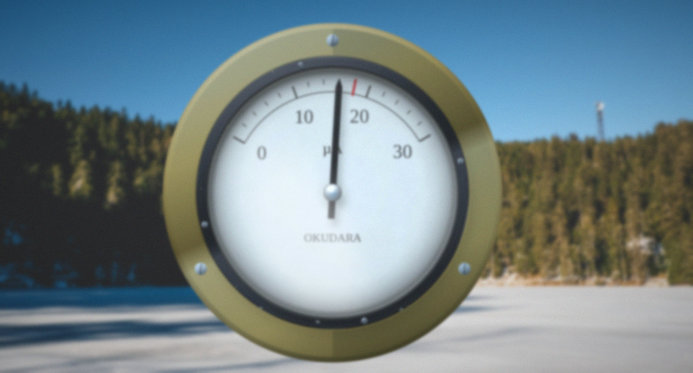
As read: 16 µA
